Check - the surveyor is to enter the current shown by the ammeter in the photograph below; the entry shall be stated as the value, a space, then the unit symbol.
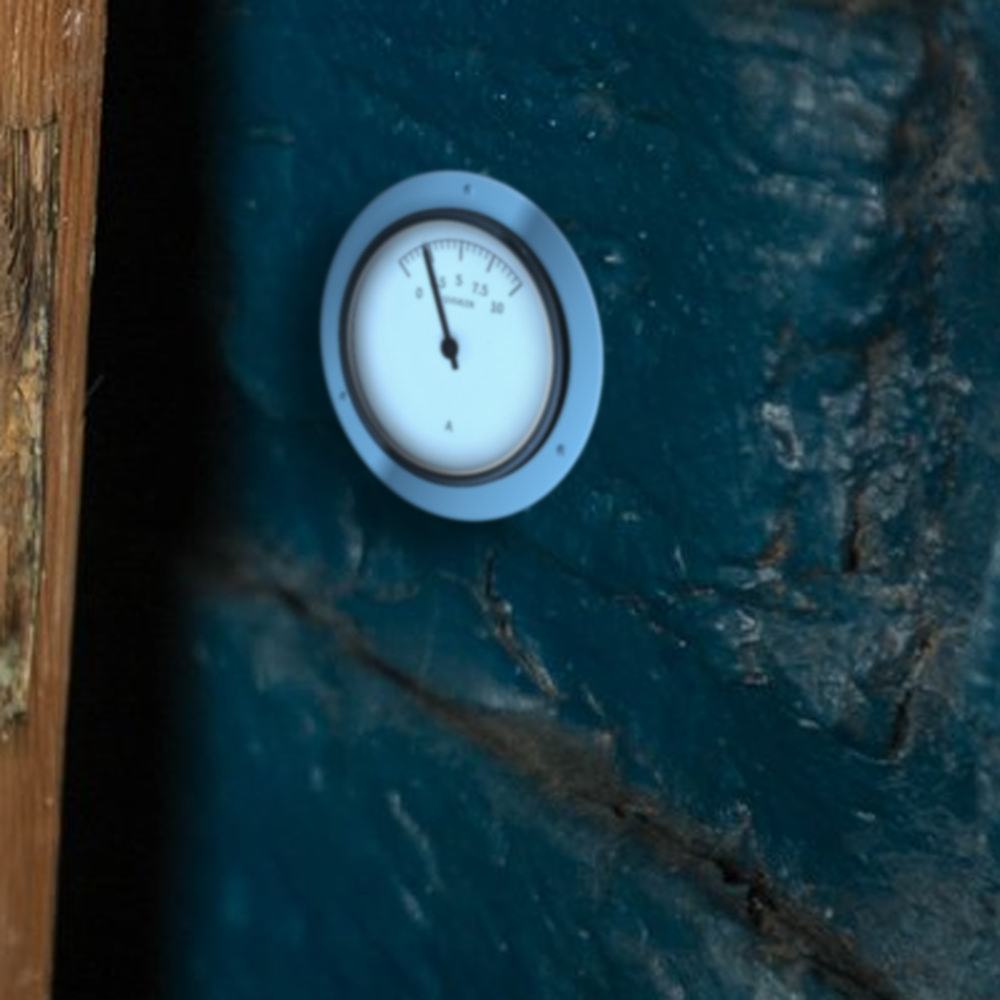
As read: 2.5 A
